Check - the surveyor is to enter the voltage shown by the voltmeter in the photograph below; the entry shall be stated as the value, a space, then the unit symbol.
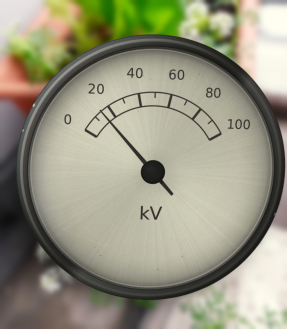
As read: 15 kV
